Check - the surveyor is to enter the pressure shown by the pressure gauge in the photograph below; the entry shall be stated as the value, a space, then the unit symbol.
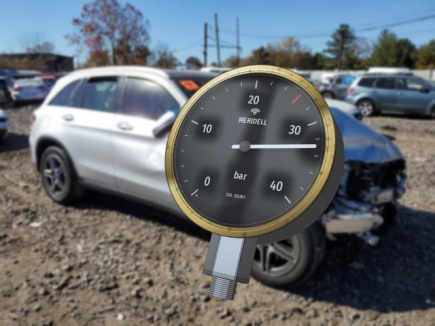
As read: 33 bar
